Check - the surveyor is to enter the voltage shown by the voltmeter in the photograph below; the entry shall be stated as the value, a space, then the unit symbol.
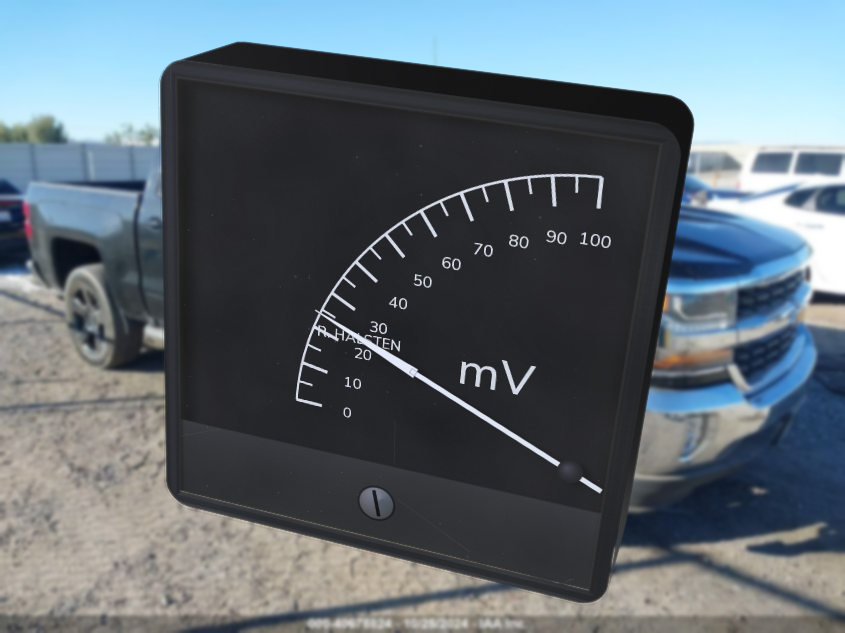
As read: 25 mV
